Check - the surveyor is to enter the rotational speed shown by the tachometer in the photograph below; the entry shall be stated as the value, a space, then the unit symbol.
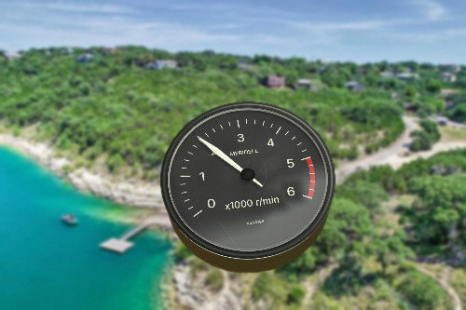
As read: 2000 rpm
